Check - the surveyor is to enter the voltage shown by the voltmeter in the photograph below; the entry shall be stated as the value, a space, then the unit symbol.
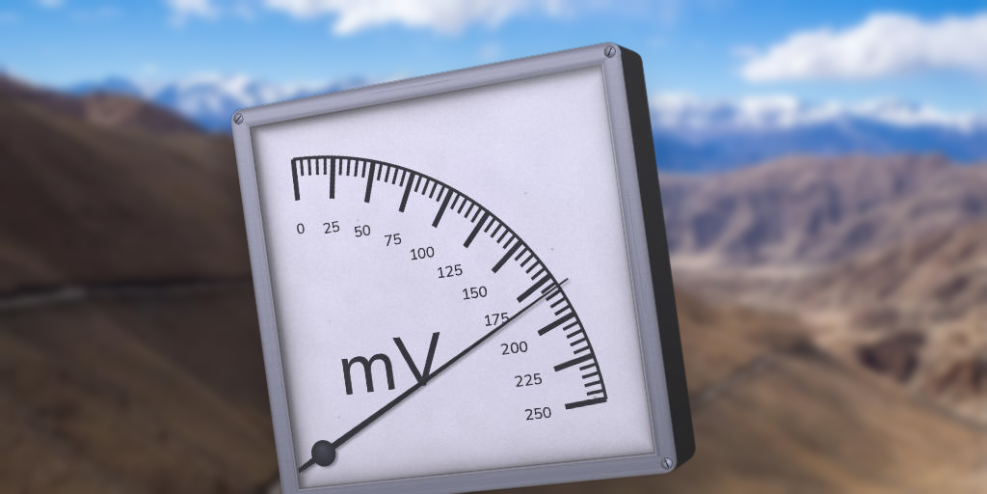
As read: 182.5 mV
